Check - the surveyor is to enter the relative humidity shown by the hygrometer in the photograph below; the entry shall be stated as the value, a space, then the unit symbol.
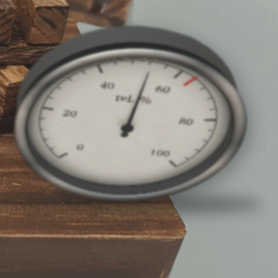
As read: 52 %
